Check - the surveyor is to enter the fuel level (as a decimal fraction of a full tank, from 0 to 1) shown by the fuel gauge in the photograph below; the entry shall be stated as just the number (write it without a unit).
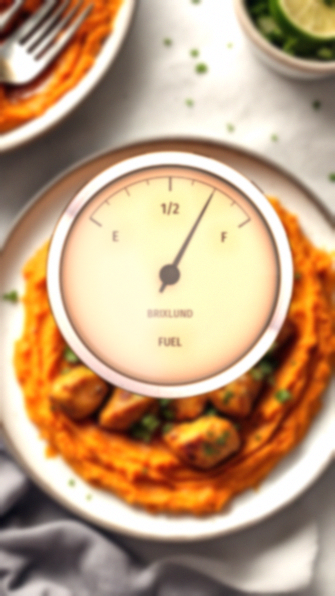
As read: 0.75
